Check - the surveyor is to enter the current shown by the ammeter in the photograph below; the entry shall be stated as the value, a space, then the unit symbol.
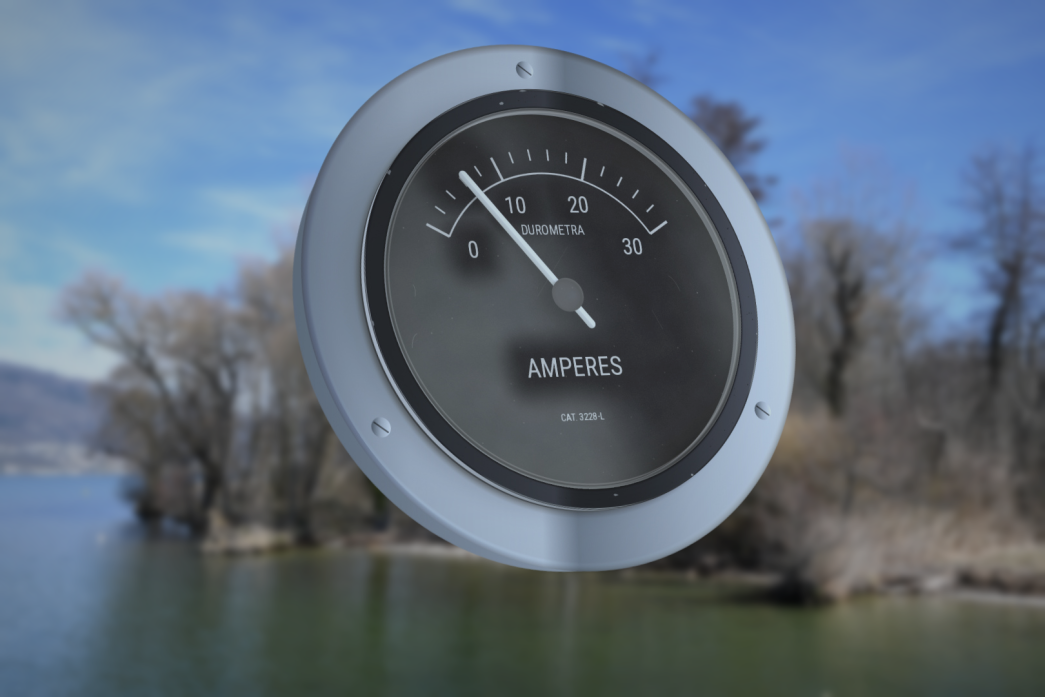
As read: 6 A
